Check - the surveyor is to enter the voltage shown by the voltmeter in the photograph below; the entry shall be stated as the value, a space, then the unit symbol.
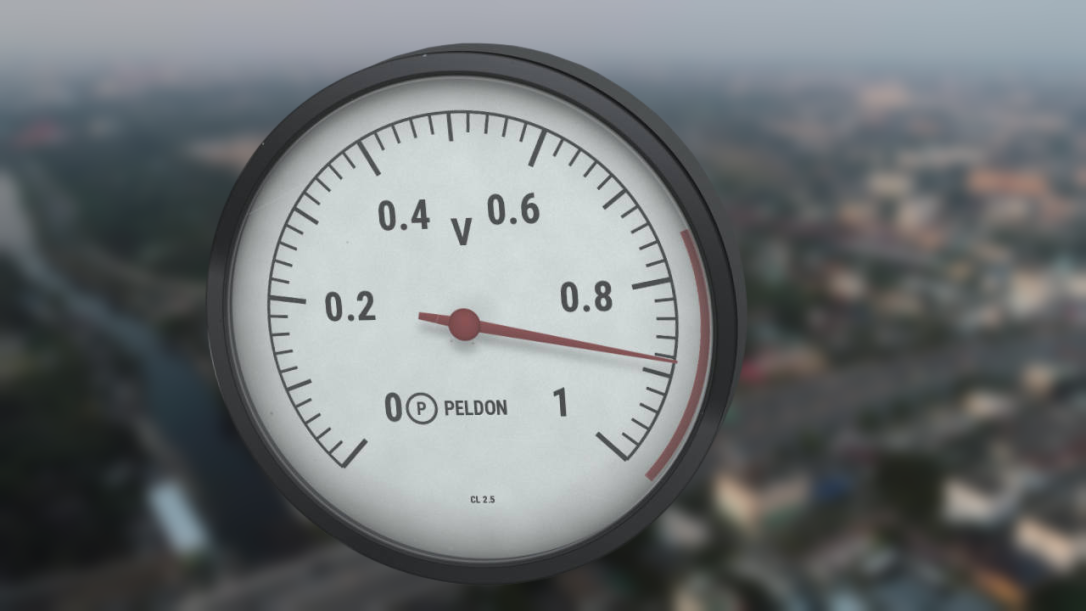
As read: 0.88 V
